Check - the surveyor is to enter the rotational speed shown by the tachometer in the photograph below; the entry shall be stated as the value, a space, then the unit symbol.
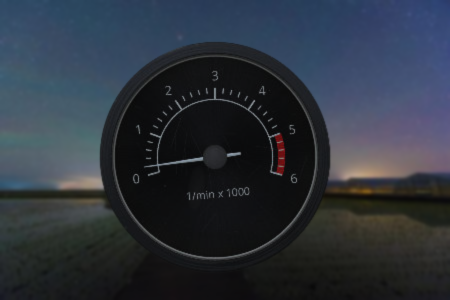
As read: 200 rpm
